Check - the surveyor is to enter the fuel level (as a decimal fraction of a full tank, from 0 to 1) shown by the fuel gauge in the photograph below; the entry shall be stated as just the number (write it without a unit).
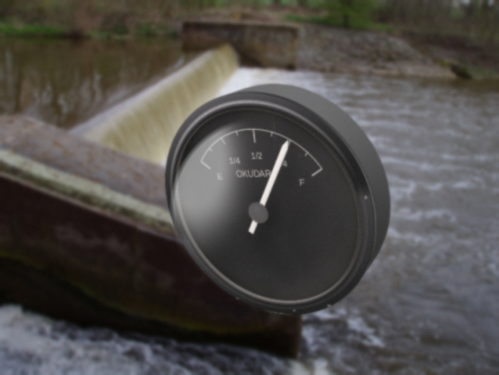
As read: 0.75
